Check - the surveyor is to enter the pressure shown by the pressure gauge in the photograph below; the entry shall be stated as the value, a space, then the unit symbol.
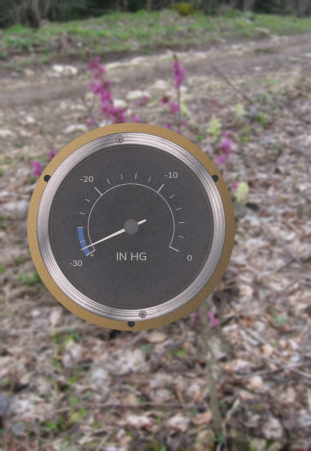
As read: -29 inHg
